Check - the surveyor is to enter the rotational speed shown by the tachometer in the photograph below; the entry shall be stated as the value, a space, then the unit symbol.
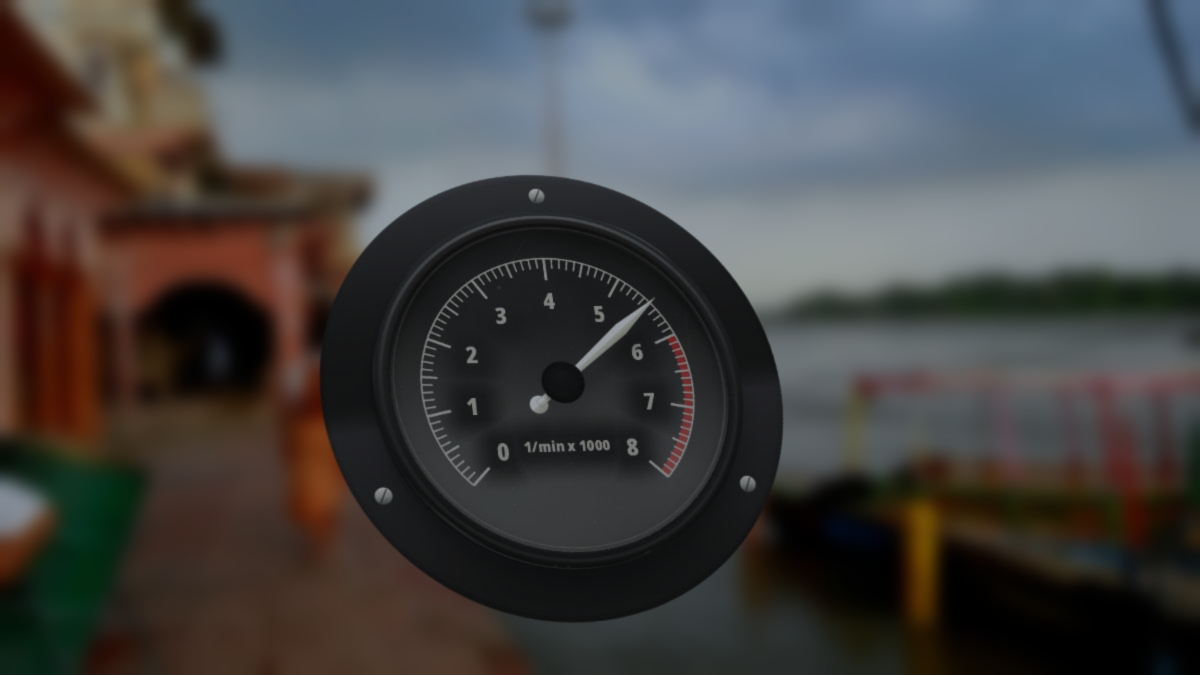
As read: 5500 rpm
